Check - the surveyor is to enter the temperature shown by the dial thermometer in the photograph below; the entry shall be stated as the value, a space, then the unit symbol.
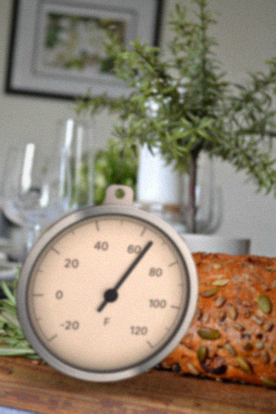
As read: 65 °F
